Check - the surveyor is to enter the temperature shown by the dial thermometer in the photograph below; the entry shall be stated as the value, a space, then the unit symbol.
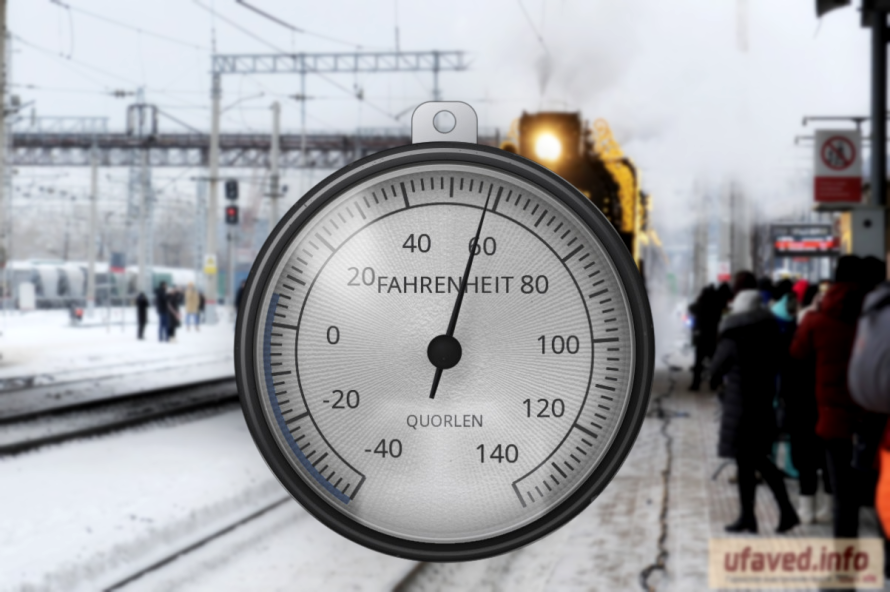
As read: 58 °F
